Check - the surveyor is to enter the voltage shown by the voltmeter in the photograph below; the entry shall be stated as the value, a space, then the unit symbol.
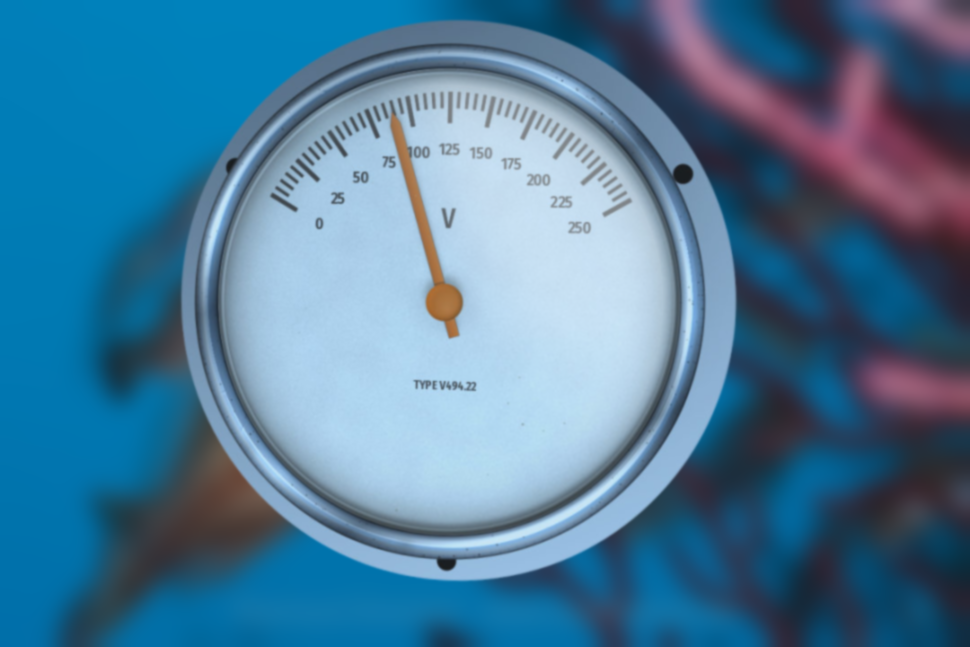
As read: 90 V
